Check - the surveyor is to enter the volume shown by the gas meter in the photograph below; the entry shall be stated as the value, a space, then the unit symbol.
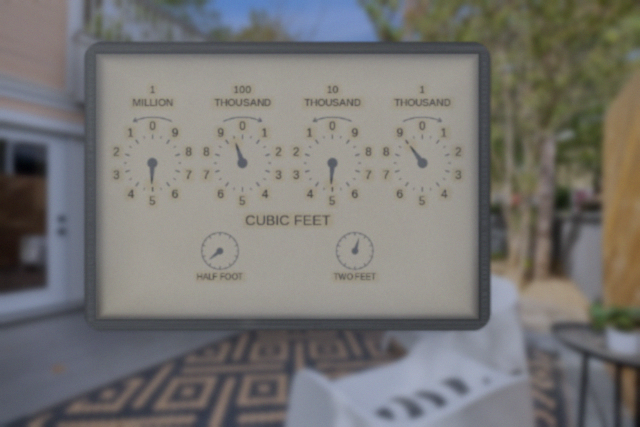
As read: 494900 ft³
